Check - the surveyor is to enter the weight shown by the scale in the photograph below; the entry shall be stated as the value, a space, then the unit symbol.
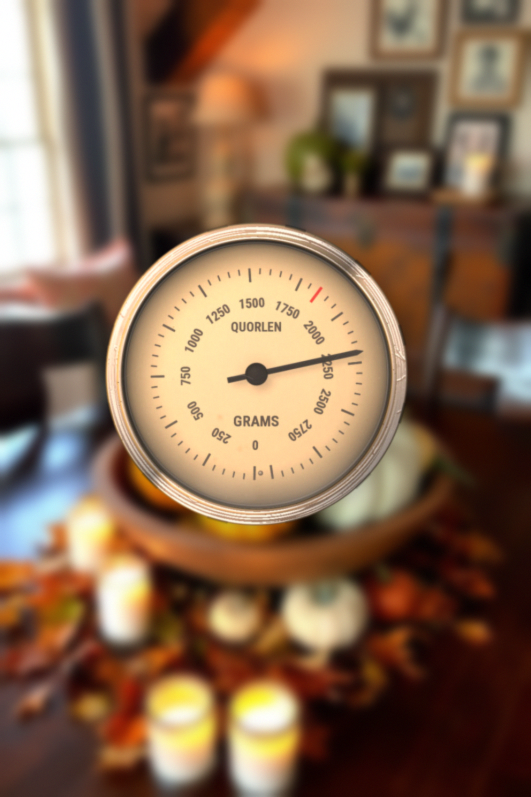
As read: 2200 g
